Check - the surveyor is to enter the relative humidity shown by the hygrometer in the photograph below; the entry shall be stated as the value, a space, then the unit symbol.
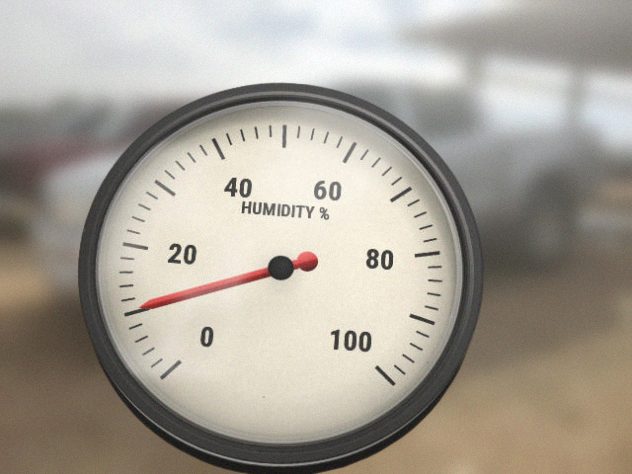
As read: 10 %
